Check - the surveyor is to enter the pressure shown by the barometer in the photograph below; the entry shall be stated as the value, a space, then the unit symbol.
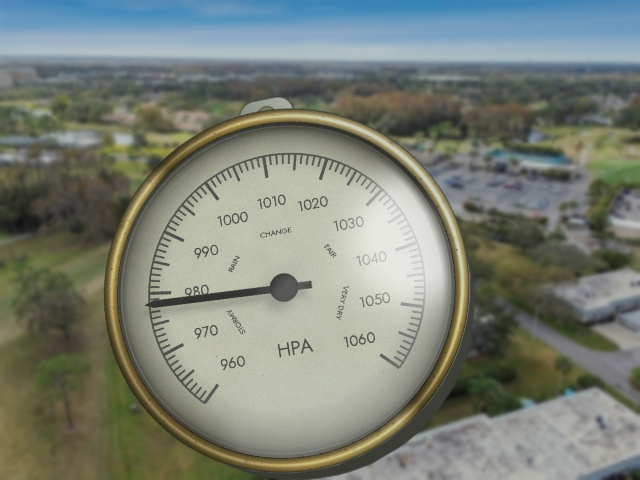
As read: 978 hPa
